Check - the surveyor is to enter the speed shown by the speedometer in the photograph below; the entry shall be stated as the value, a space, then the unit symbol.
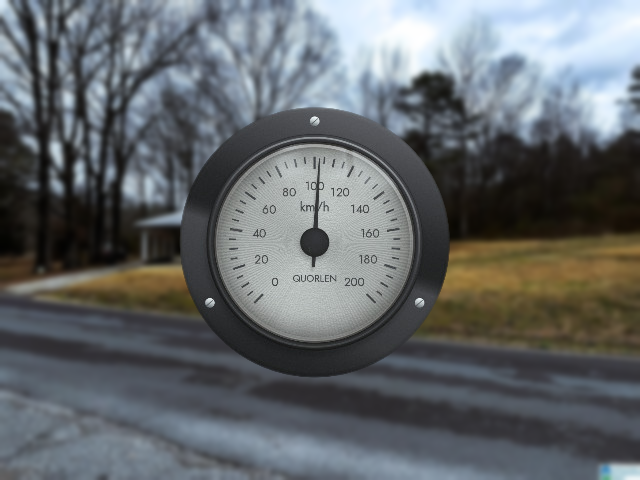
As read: 102.5 km/h
